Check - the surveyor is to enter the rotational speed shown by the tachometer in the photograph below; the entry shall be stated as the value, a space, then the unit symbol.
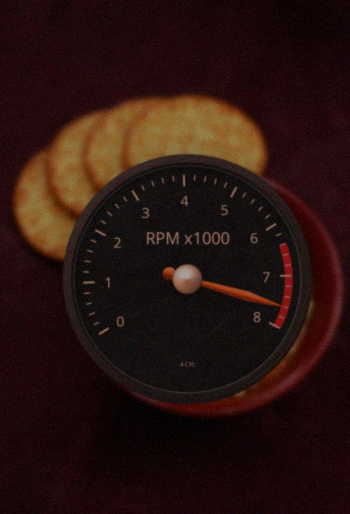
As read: 7600 rpm
